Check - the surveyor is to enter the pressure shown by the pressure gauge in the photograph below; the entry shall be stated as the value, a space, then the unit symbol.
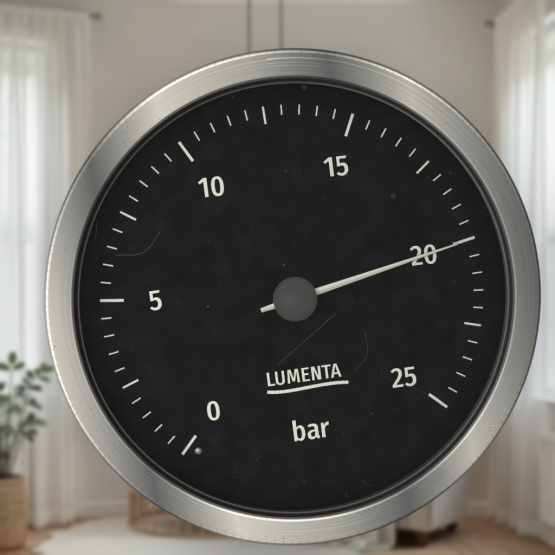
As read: 20 bar
